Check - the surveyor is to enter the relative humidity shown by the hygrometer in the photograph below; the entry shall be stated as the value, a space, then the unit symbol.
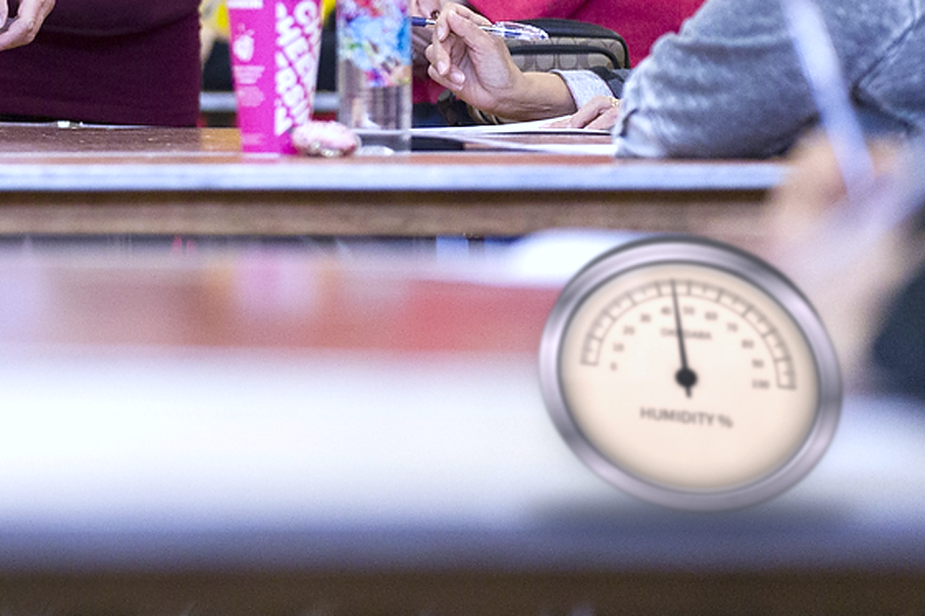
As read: 45 %
